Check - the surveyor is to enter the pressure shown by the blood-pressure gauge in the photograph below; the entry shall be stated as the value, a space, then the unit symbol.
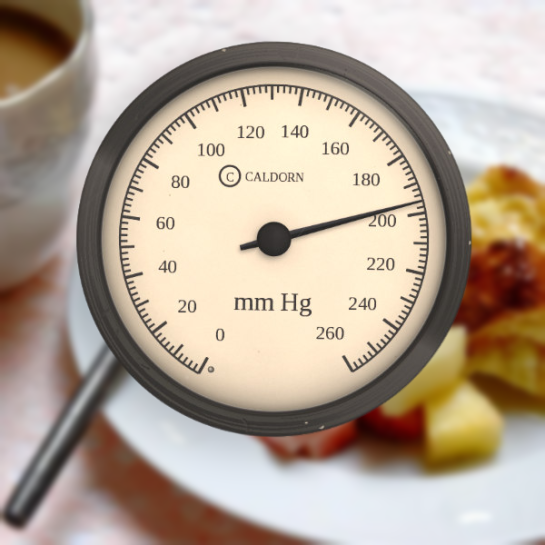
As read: 196 mmHg
